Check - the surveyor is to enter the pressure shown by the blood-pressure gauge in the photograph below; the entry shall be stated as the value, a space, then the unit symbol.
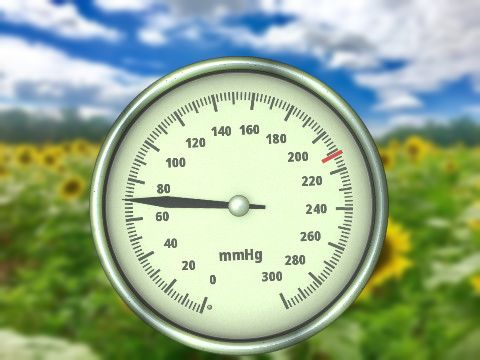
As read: 70 mmHg
